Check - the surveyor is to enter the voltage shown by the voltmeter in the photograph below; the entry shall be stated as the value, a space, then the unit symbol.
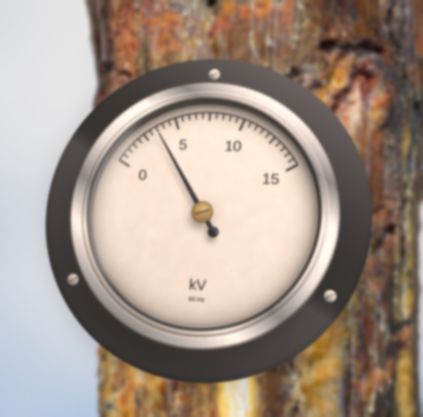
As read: 3.5 kV
